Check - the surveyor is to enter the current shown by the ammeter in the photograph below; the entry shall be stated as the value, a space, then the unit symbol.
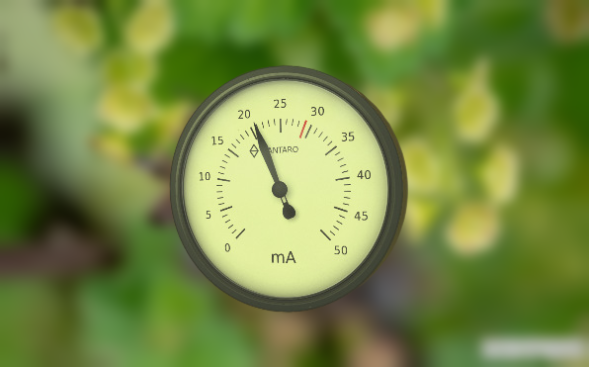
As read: 21 mA
